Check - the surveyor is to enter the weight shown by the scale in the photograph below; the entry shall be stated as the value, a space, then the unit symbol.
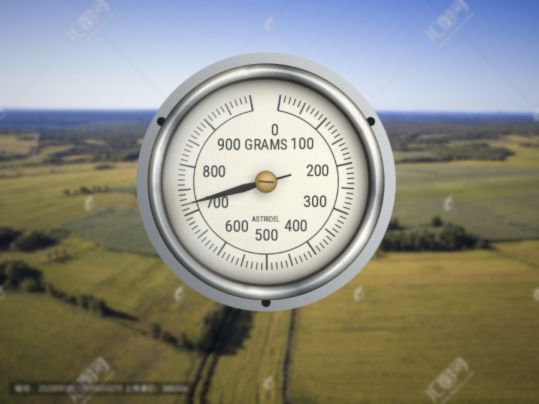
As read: 720 g
